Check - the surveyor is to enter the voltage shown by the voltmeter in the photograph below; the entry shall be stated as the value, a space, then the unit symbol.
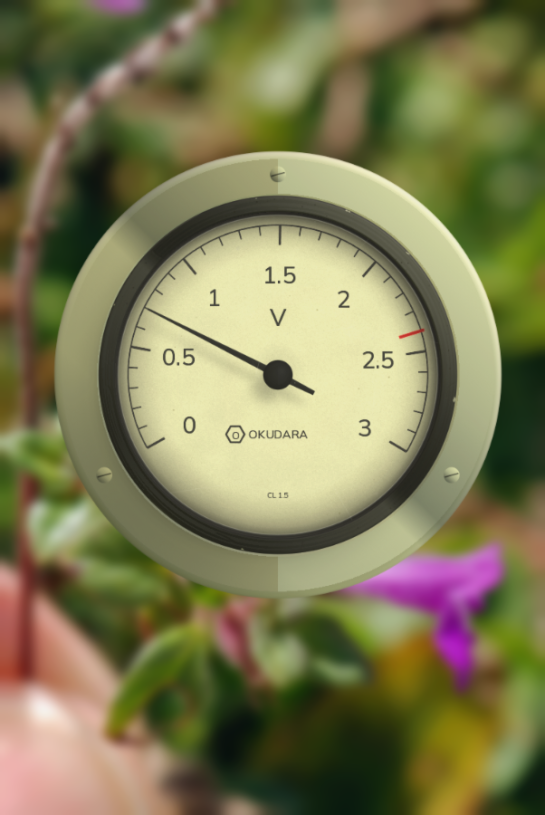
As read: 0.7 V
